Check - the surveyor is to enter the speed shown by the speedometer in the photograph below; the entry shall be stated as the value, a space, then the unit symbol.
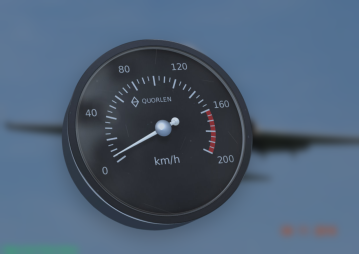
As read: 5 km/h
